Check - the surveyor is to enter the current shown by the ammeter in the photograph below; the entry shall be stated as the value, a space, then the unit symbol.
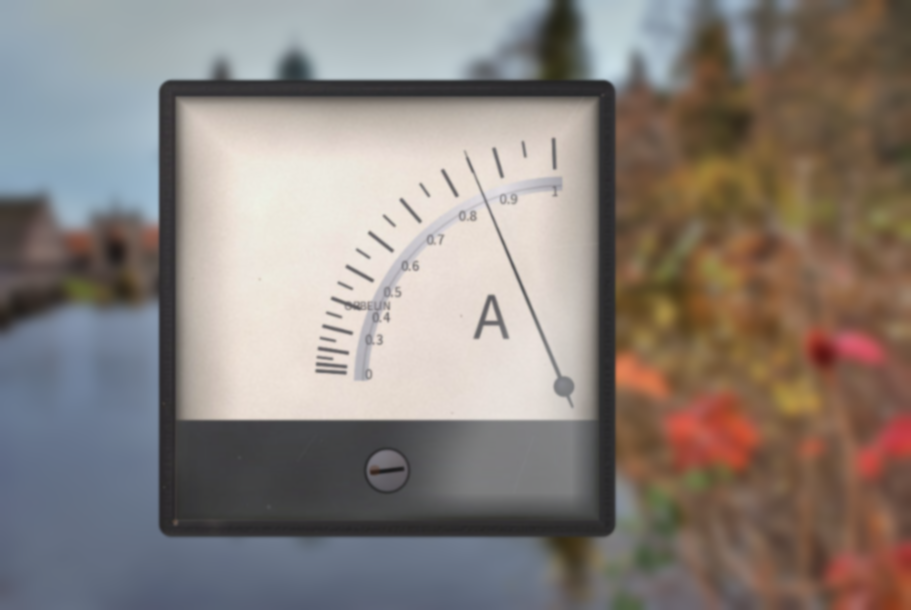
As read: 0.85 A
